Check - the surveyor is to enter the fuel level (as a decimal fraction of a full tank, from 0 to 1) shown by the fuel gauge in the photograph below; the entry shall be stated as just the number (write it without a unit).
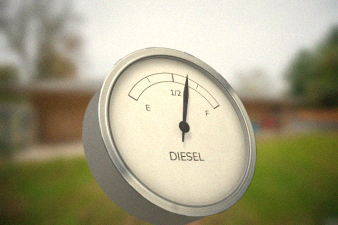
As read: 0.625
